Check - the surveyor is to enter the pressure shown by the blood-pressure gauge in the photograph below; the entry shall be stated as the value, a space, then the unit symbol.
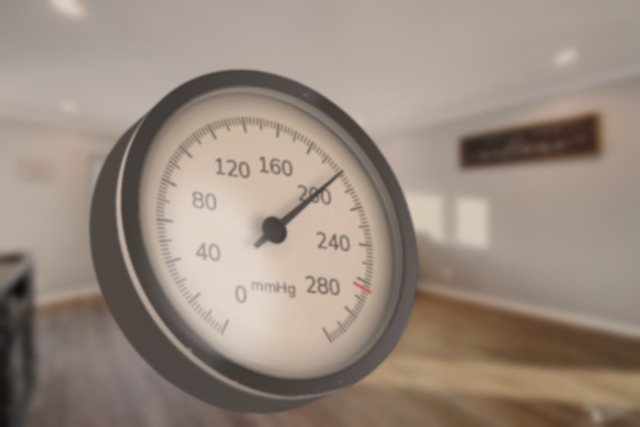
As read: 200 mmHg
